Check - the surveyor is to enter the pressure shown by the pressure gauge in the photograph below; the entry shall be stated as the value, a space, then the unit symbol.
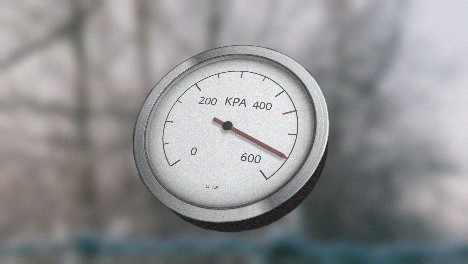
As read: 550 kPa
